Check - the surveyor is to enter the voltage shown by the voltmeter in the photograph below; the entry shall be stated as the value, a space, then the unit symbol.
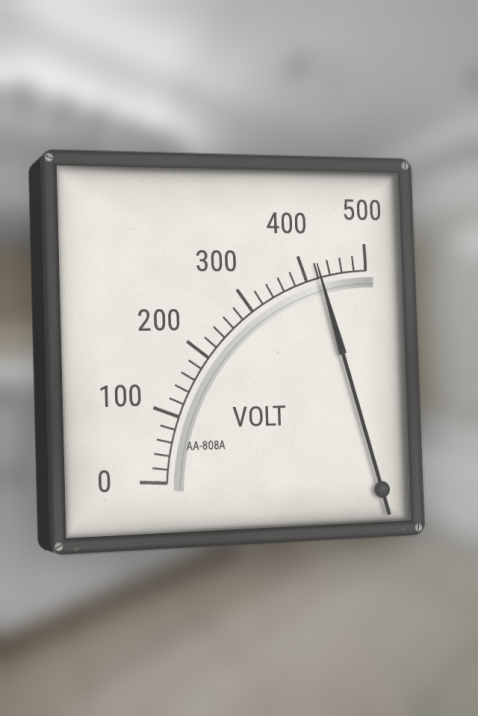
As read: 420 V
